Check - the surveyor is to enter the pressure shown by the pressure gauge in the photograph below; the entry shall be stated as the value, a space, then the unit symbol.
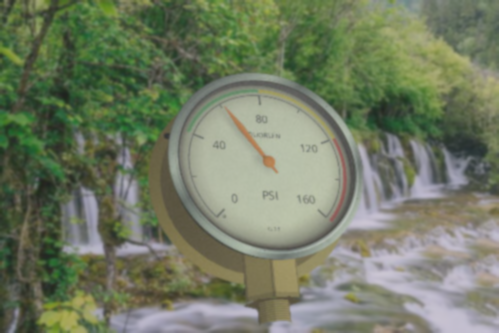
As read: 60 psi
